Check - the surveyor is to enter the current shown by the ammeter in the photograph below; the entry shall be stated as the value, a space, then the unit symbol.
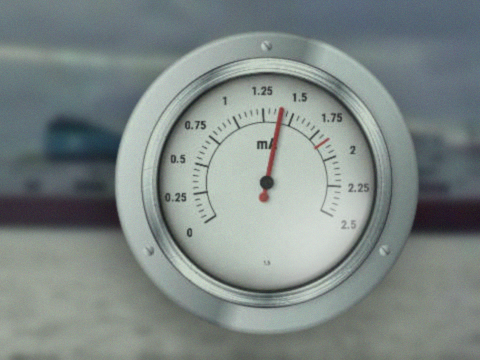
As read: 1.4 mA
